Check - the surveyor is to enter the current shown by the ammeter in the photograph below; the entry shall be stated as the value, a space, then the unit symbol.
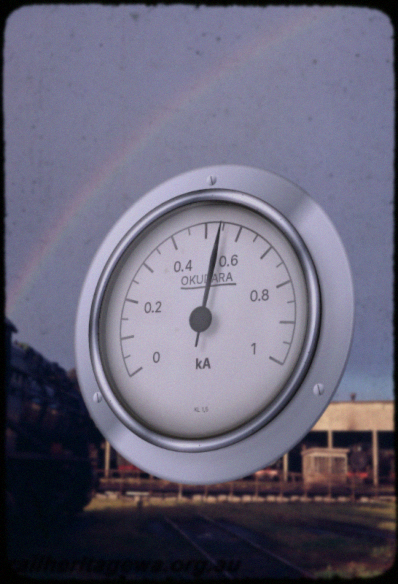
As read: 0.55 kA
